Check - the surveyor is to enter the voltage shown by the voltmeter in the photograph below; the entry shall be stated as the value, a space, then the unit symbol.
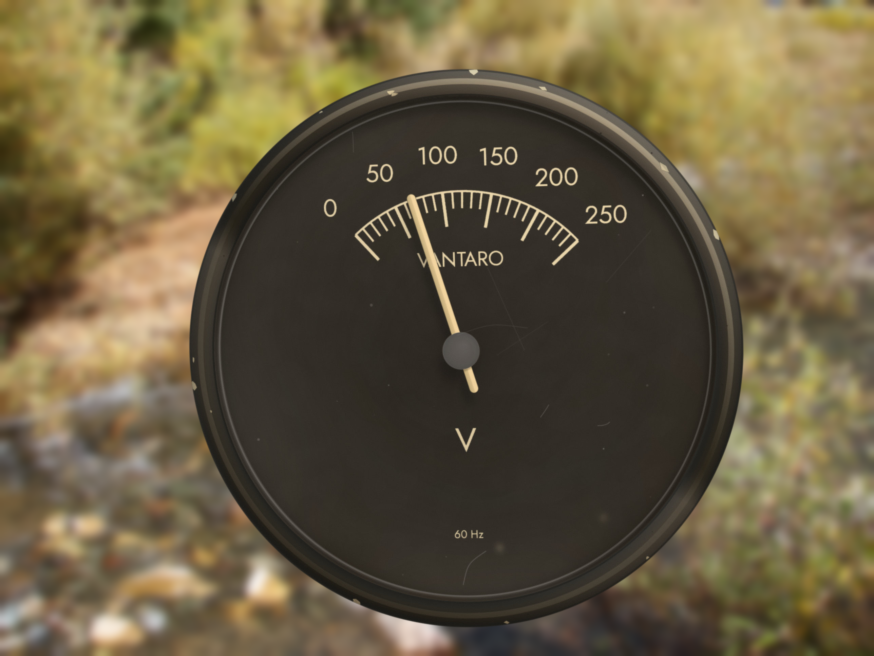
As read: 70 V
